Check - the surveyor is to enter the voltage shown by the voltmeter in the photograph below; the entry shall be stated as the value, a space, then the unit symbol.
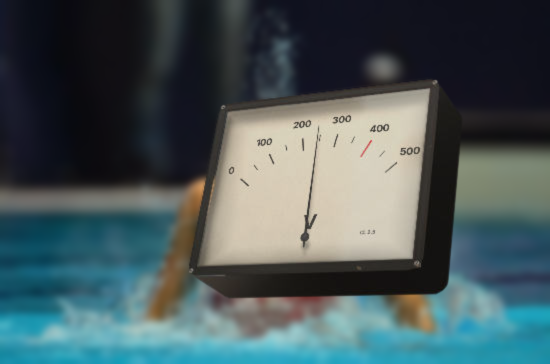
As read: 250 V
